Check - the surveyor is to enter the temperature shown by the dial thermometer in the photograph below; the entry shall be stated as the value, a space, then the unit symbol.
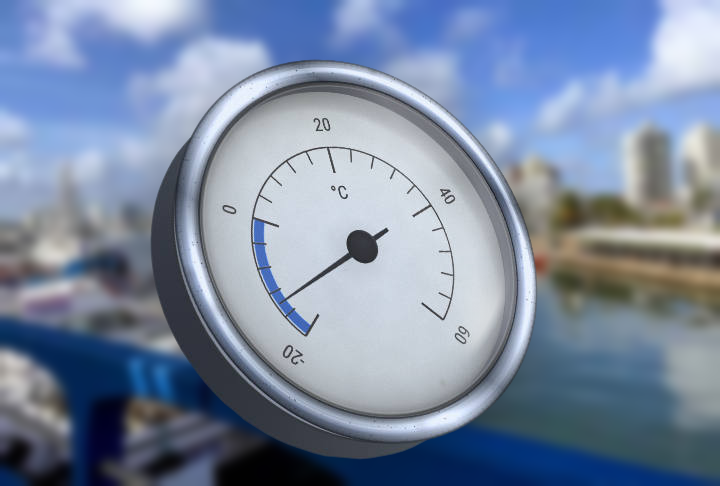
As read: -14 °C
